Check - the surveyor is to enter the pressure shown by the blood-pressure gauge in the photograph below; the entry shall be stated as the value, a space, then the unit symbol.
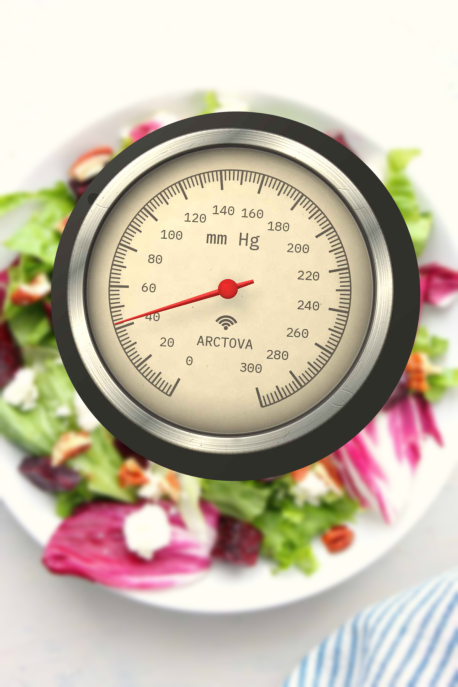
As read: 42 mmHg
